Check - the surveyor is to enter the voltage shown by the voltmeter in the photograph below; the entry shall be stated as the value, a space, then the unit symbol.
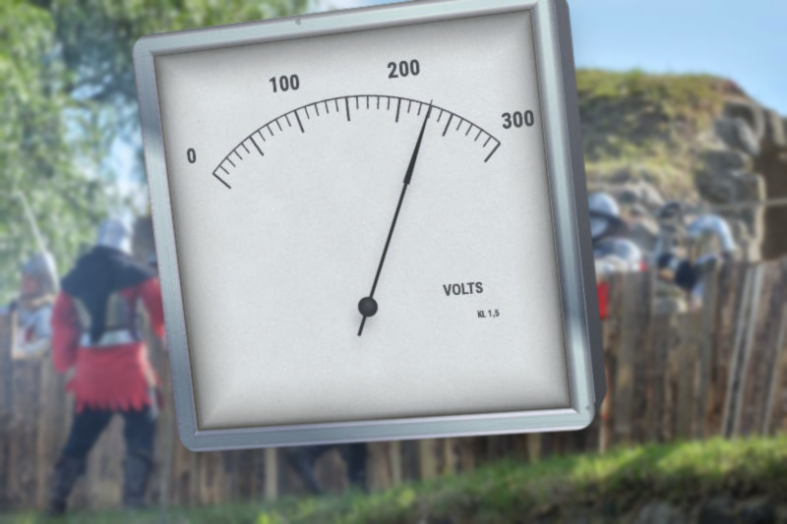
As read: 230 V
